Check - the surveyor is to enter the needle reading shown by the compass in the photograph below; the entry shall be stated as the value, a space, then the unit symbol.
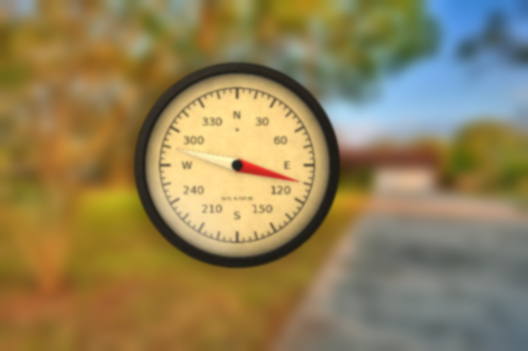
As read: 105 °
